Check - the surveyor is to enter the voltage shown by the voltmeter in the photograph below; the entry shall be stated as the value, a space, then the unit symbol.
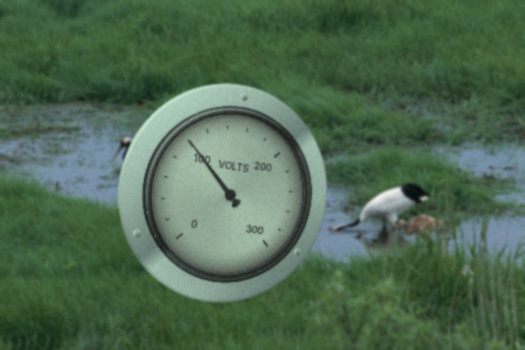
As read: 100 V
